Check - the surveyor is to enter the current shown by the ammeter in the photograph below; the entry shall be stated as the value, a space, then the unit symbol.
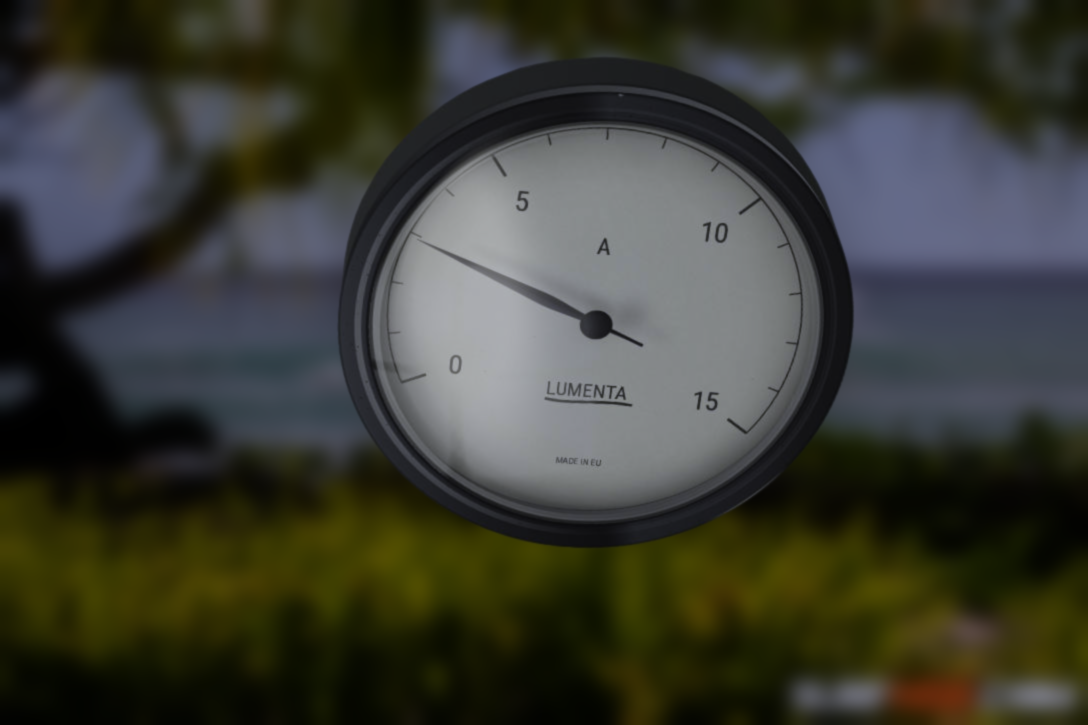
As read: 3 A
